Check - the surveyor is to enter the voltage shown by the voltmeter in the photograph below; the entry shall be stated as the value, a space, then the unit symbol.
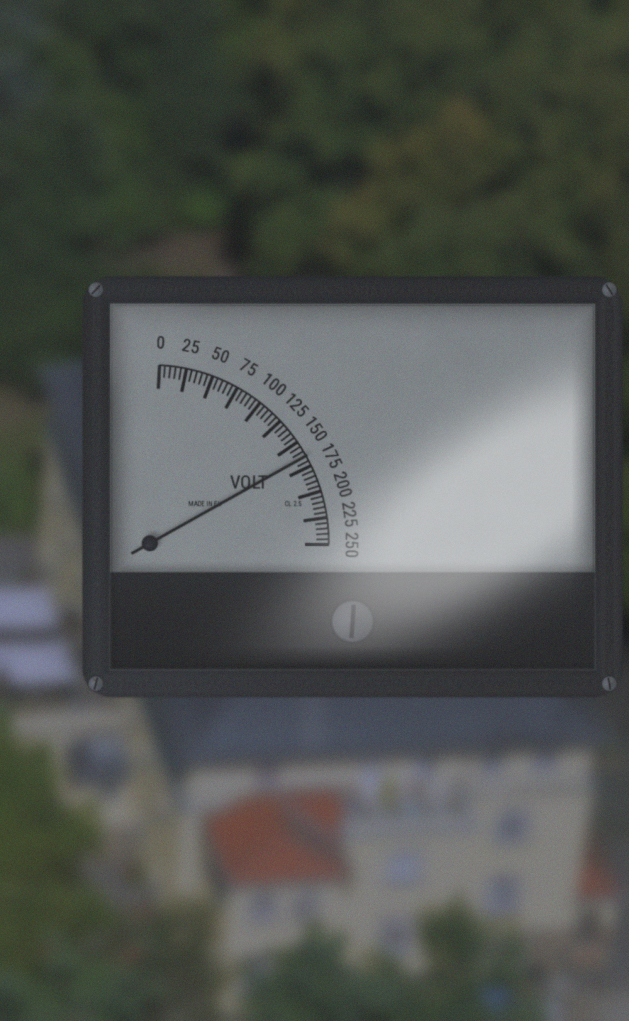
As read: 165 V
